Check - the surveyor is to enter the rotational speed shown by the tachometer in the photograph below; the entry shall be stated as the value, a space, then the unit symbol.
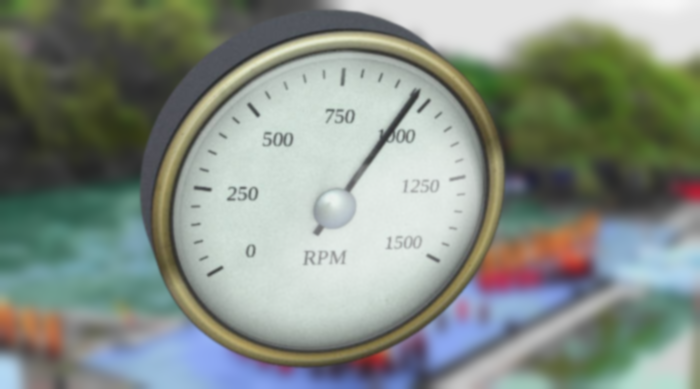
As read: 950 rpm
